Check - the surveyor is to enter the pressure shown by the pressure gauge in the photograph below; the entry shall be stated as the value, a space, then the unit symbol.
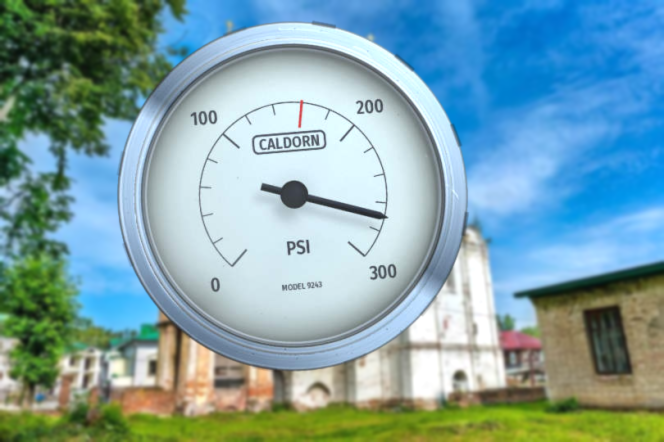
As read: 270 psi
